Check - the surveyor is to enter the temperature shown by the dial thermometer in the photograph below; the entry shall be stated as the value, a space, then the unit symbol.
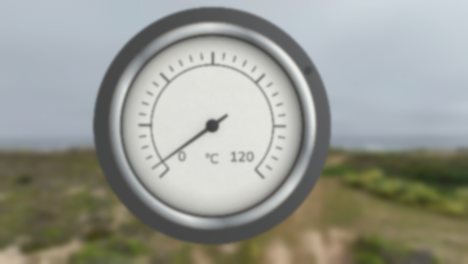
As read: 4 °C
